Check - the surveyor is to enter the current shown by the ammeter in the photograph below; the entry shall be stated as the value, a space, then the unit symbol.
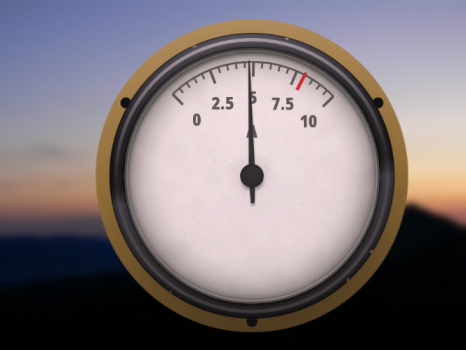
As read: 4.75 A
